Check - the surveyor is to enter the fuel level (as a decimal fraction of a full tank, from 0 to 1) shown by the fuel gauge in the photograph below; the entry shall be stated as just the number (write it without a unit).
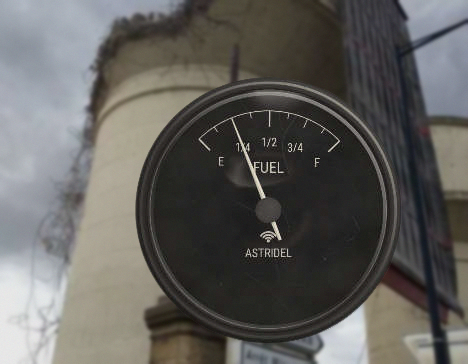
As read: 0.25
